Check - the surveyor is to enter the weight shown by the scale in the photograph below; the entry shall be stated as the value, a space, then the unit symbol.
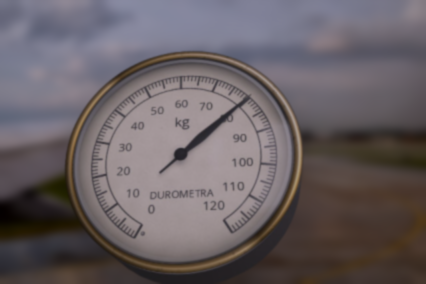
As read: 80 kg
